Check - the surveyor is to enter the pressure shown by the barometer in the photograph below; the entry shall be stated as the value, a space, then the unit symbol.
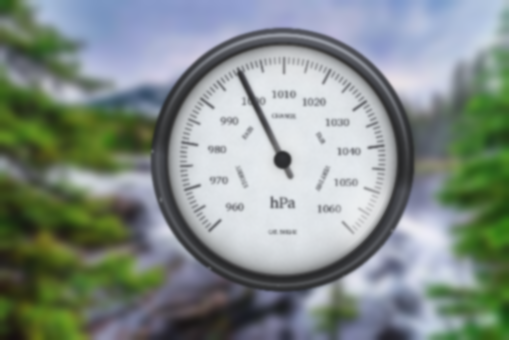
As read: 1000 hPa
